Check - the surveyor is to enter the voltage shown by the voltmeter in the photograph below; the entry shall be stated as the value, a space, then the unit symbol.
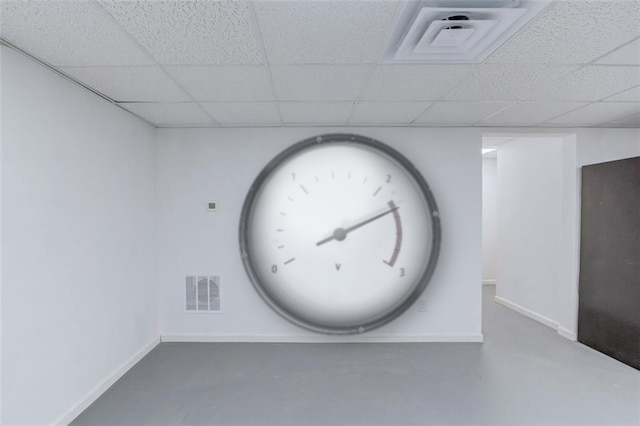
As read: 2.3 V
